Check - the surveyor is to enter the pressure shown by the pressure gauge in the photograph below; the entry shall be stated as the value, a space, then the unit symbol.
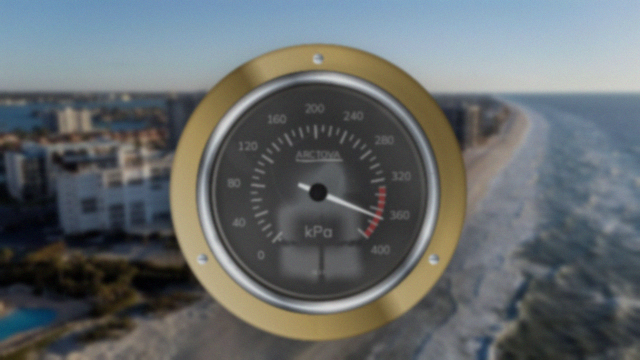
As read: 370 kPa
